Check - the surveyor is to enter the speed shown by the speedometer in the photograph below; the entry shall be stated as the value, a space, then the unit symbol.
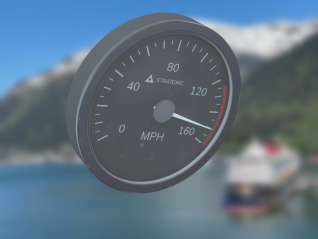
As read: 150 mph
